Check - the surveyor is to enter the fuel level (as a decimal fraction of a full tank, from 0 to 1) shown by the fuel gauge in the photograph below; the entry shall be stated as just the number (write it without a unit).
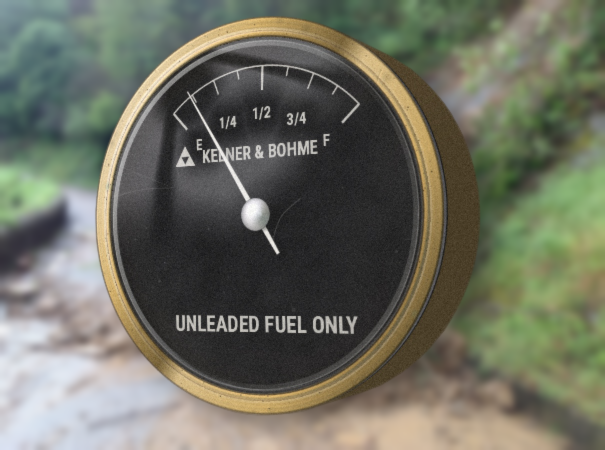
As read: 0.125
